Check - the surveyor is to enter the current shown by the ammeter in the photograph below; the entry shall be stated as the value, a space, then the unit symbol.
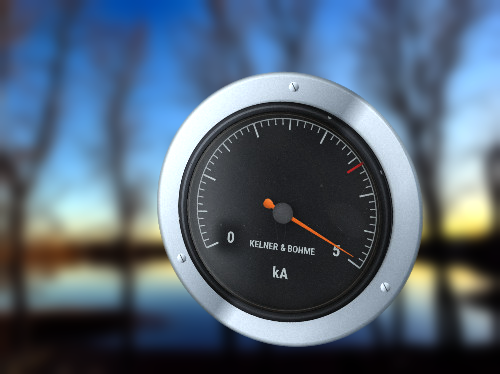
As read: 4.9 kA
